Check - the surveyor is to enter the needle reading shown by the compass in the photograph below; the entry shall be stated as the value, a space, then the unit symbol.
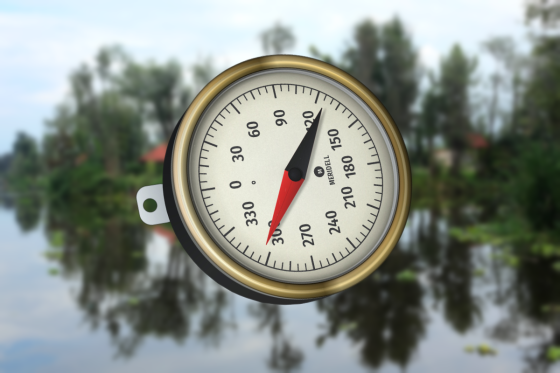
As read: 305 °
